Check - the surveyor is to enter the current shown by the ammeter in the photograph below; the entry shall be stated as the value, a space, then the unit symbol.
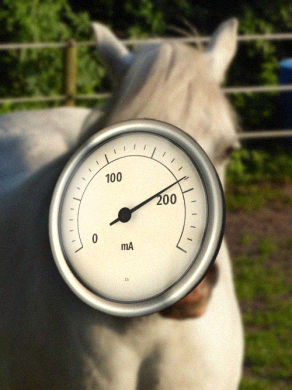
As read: 190 mA
